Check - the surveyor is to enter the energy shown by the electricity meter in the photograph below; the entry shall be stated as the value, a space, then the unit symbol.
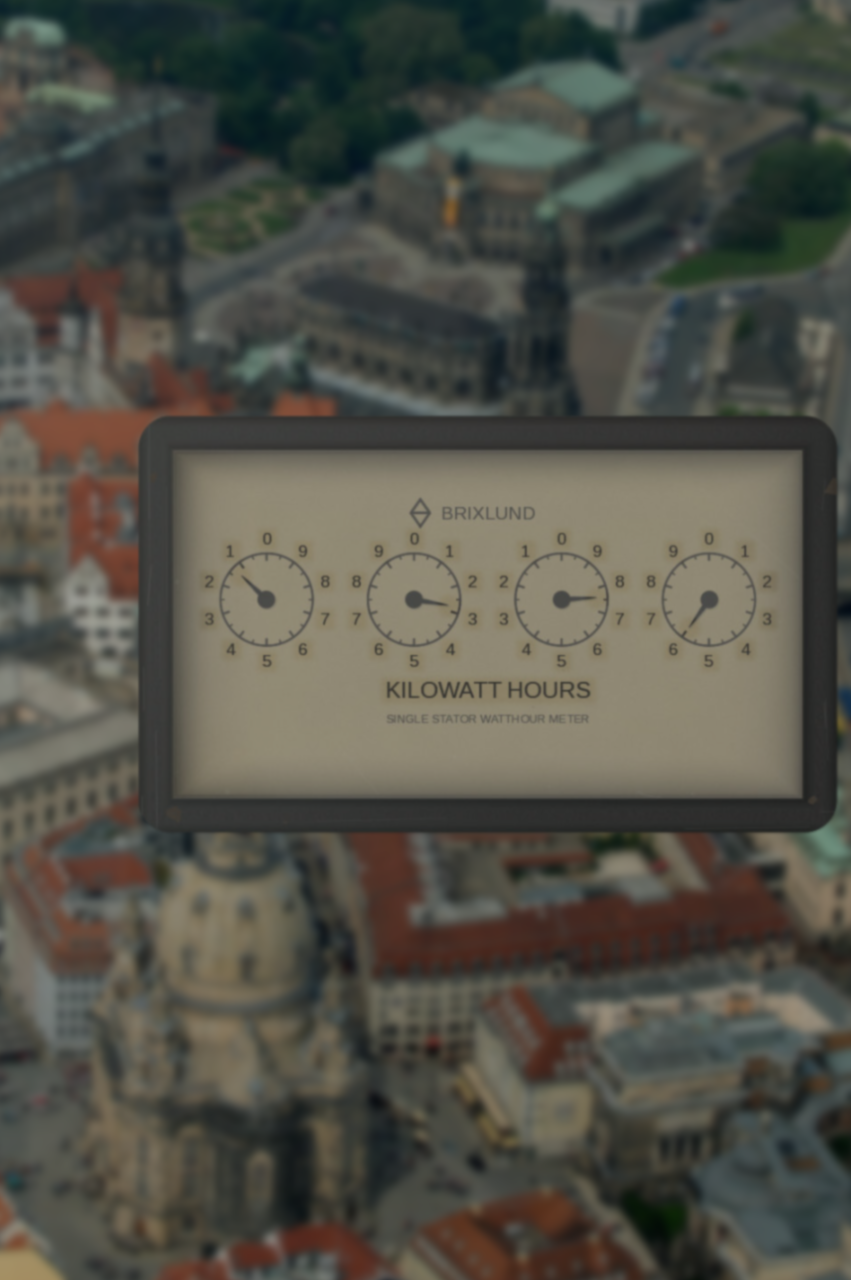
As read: 1276 kWh
